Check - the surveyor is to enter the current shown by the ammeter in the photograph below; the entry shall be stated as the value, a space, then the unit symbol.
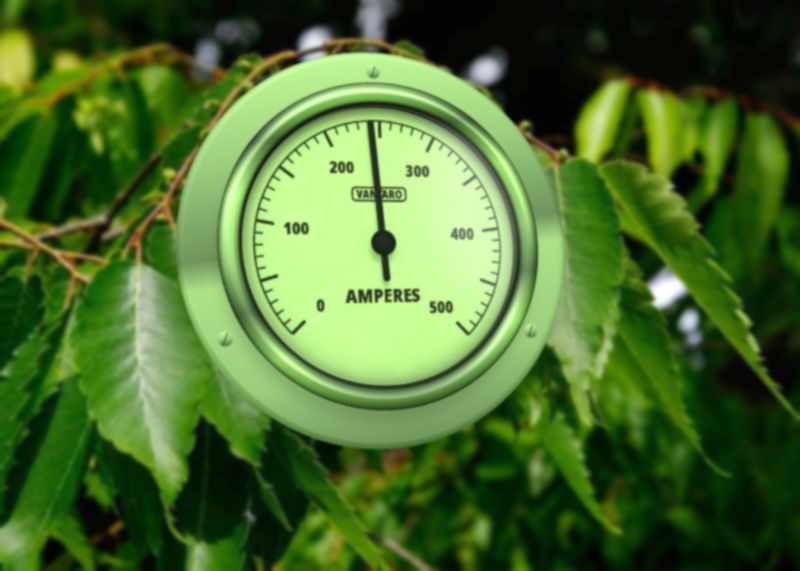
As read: 240 A
